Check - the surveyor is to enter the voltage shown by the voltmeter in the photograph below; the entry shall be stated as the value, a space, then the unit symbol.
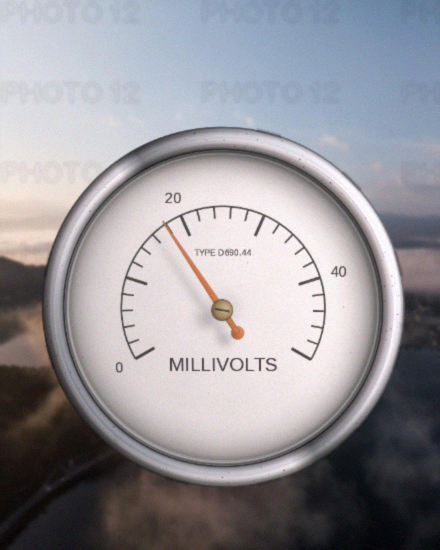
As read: 18 mV
